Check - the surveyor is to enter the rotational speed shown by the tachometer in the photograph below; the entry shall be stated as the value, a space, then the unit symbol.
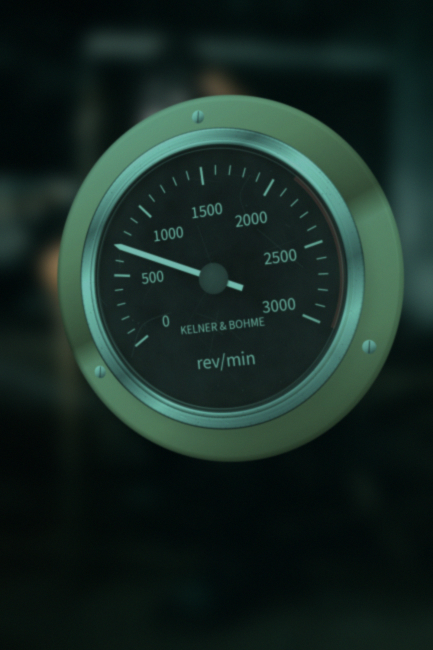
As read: 700 rpm
